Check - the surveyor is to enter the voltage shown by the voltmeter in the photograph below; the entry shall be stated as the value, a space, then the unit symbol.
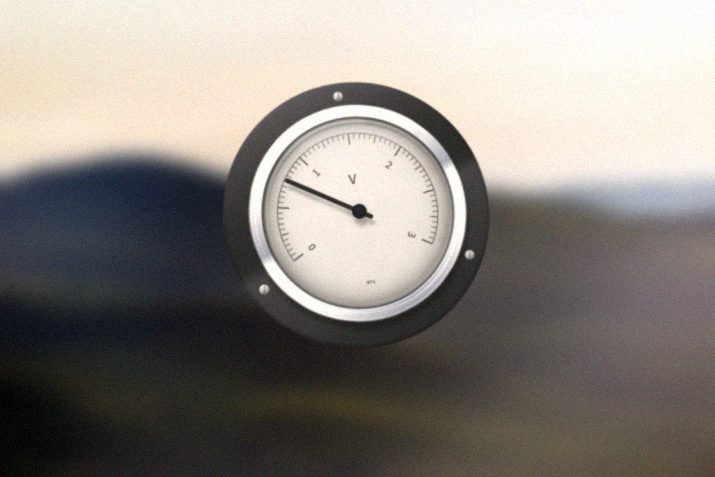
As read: 0.75 V
